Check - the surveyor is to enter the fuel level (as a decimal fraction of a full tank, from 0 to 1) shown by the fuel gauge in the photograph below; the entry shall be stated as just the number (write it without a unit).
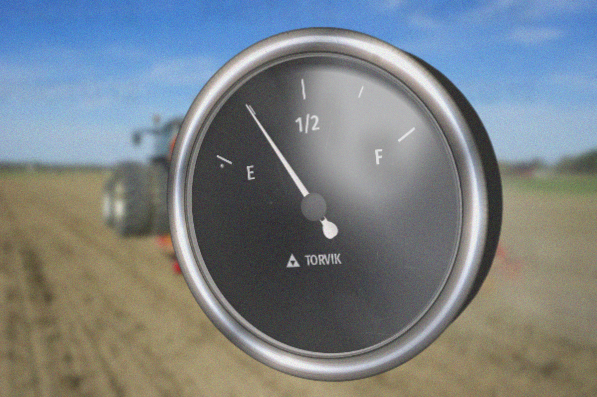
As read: 0.25
